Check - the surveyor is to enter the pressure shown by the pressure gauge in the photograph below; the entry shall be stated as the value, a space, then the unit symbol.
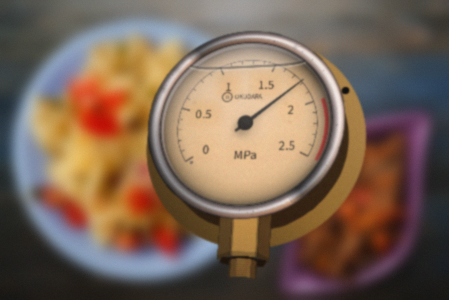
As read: 1.8 MPa
